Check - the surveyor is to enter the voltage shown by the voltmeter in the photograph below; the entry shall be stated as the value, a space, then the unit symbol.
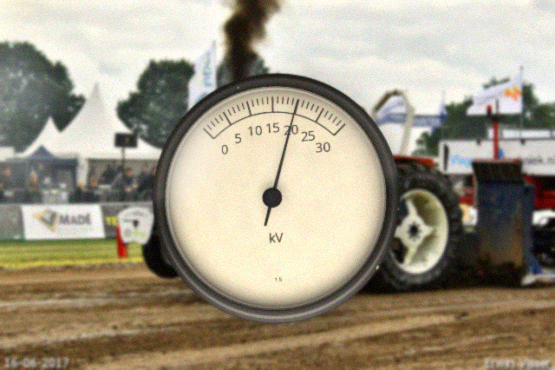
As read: 20 kV
